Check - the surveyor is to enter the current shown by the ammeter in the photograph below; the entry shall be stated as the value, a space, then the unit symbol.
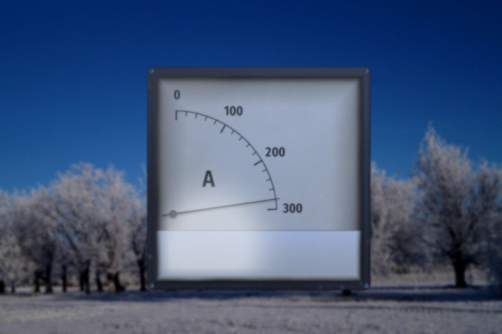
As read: 280 A
